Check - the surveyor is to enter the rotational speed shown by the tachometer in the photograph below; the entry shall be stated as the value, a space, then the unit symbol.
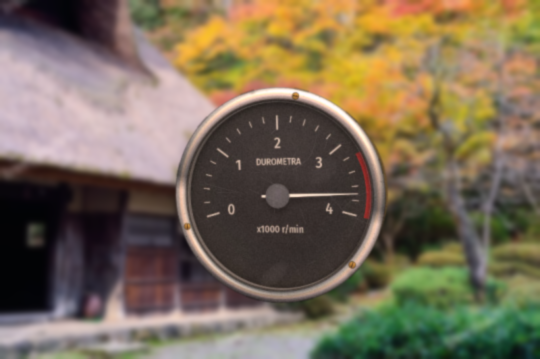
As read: 3700 rpm
